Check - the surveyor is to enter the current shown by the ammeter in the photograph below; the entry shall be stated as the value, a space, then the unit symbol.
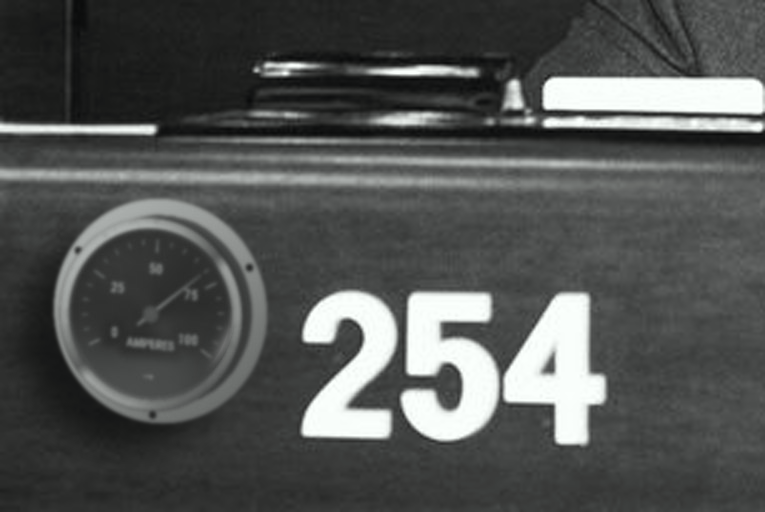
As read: 70 A
